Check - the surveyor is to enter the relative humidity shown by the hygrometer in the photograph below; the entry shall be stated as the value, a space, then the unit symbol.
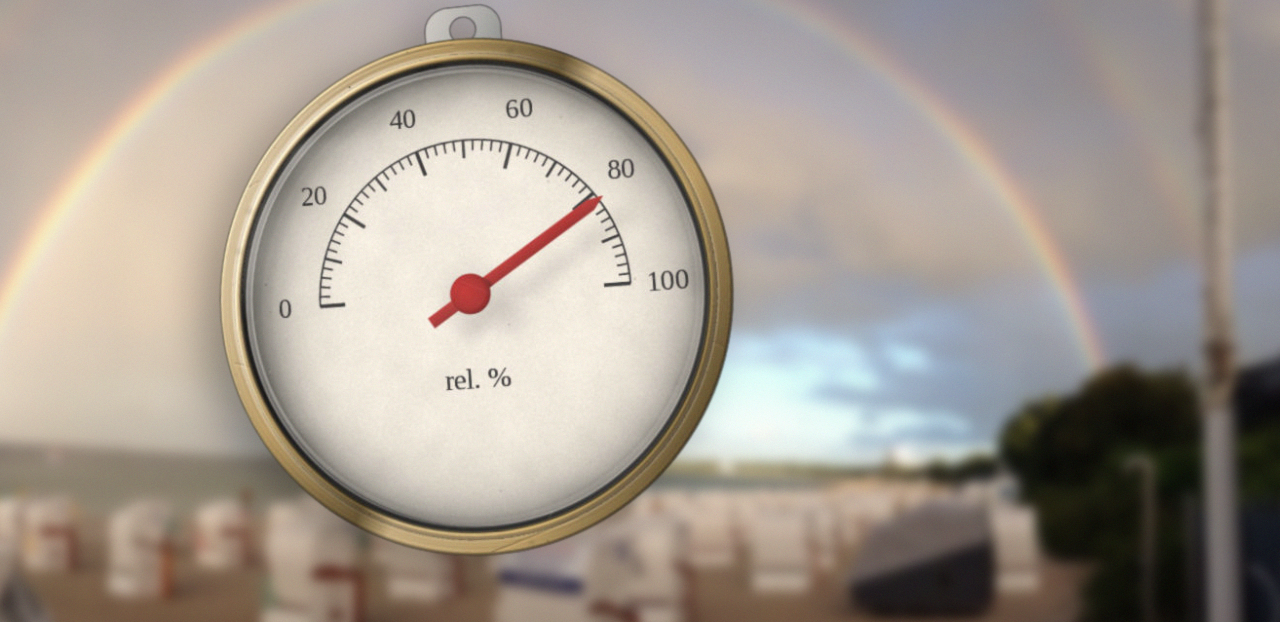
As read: 82 %
